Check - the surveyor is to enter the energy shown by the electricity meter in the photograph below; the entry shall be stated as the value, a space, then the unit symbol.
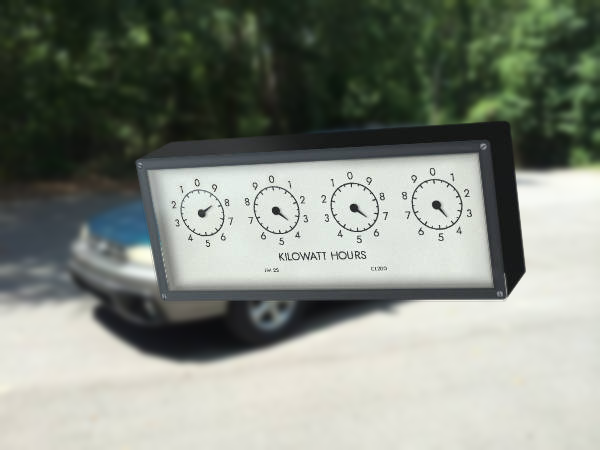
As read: 8364 kWh
